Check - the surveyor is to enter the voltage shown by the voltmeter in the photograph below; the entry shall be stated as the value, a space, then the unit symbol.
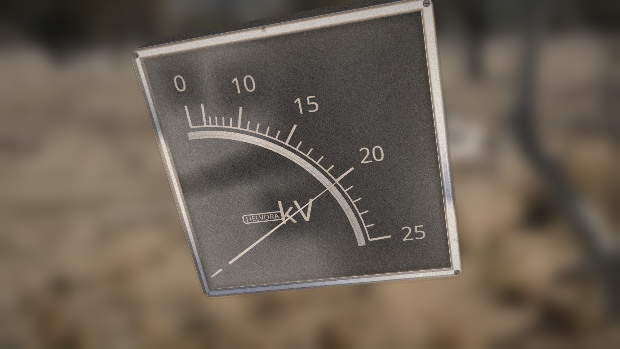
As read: 20 kV
